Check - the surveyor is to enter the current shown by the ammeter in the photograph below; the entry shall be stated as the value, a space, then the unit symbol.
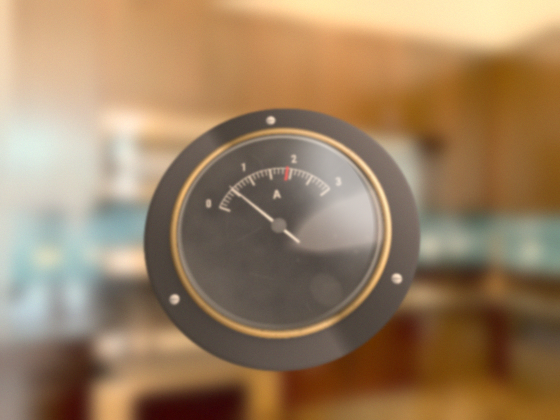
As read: 0.5 A
